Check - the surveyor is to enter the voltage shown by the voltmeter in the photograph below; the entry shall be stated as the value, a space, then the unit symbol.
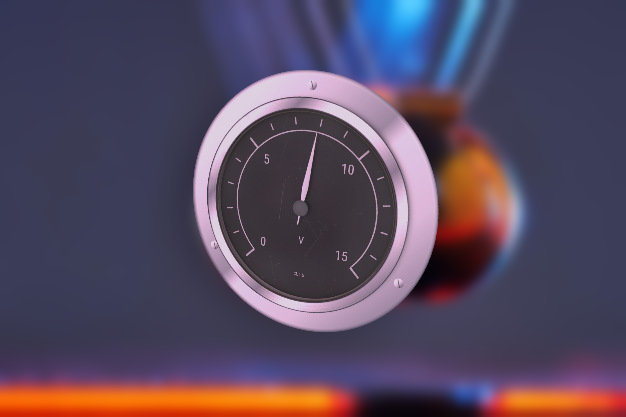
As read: 8 V
